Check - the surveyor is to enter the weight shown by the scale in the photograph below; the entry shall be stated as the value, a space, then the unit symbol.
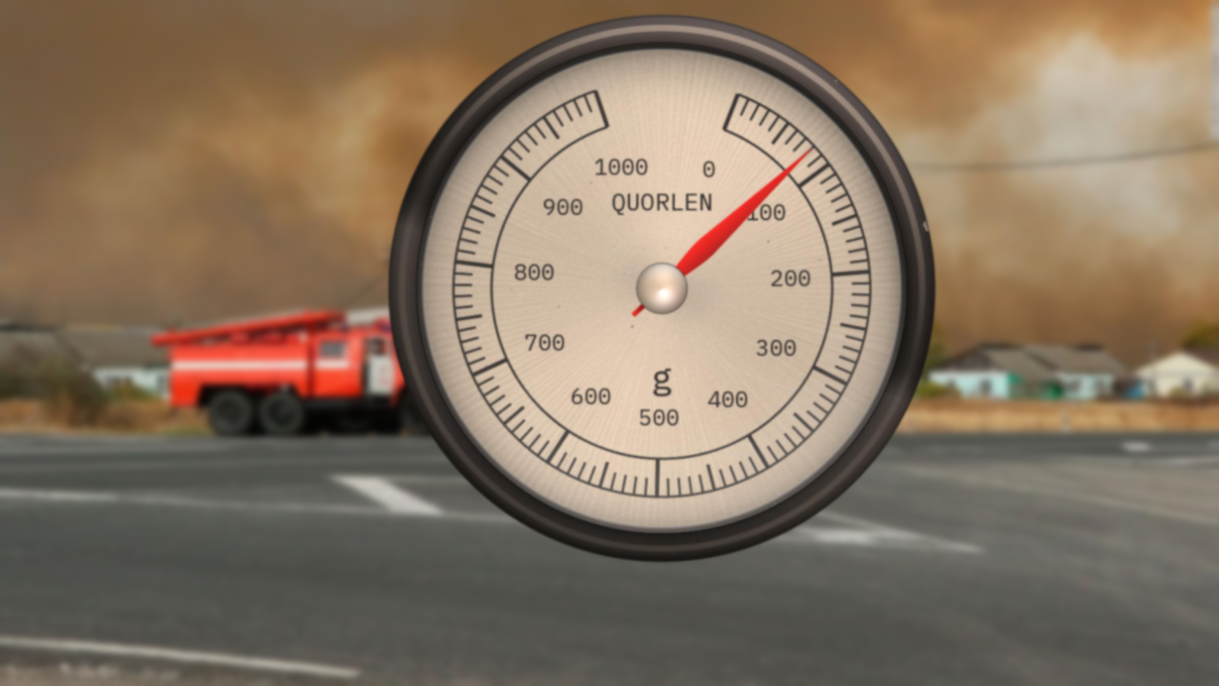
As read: 80 g
